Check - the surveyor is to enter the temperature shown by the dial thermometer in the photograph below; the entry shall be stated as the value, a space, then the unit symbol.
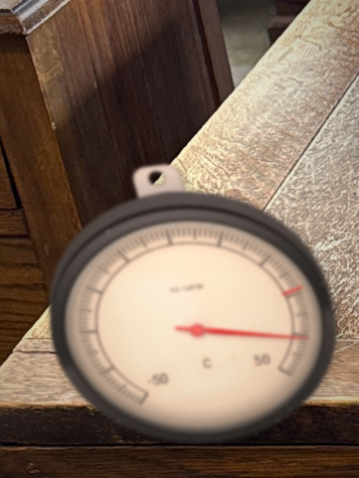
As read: 40 °C
